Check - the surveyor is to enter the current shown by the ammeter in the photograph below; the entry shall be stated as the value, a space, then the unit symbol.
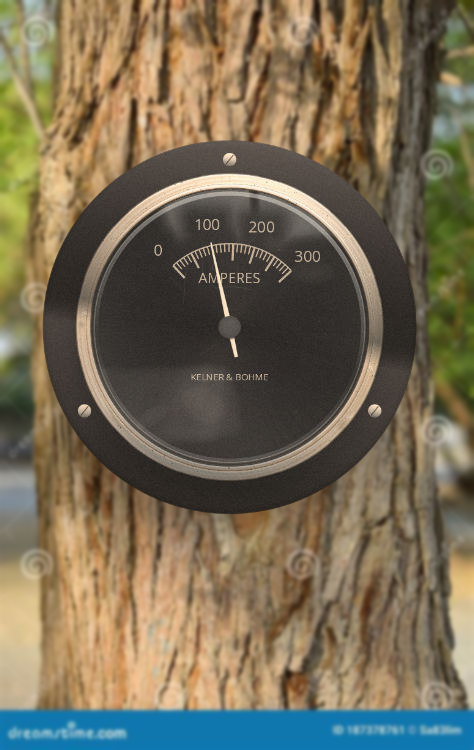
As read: 100 A
